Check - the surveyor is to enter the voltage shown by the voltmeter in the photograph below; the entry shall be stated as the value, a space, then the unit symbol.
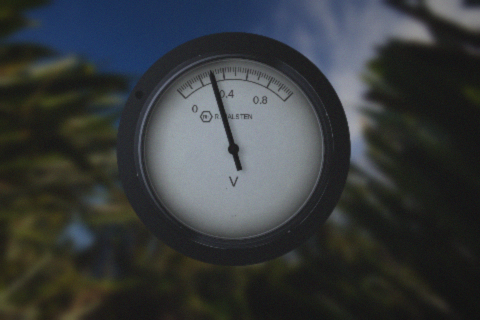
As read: 0.3 V
